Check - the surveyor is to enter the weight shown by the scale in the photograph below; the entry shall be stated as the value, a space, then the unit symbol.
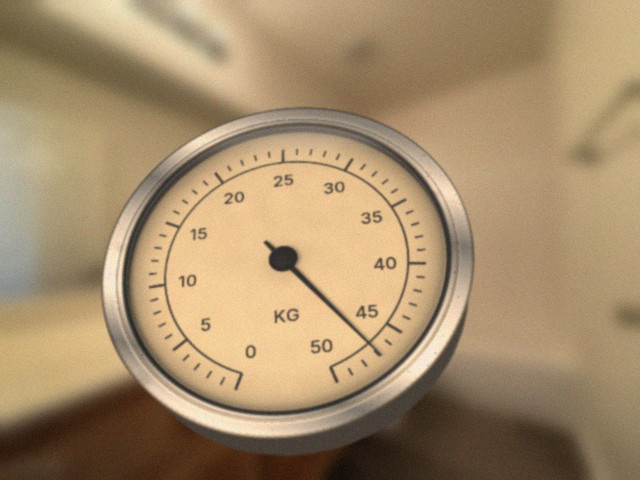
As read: 47 kg
